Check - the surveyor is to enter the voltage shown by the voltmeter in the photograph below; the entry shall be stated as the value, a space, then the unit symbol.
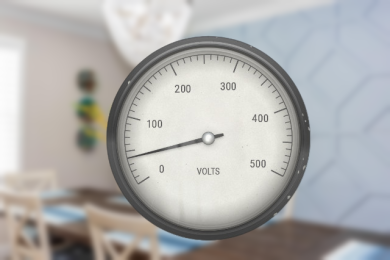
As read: 40 V
